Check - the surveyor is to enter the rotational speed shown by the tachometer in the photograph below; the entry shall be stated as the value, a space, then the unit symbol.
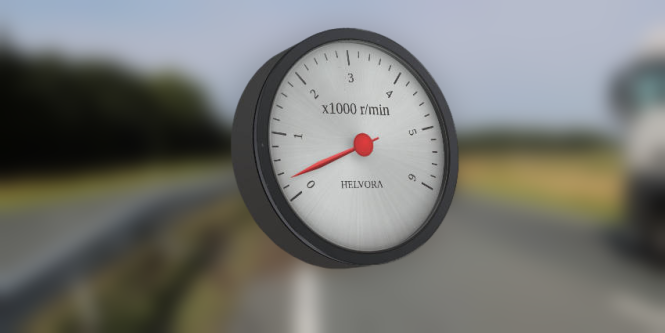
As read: 300 rpm
